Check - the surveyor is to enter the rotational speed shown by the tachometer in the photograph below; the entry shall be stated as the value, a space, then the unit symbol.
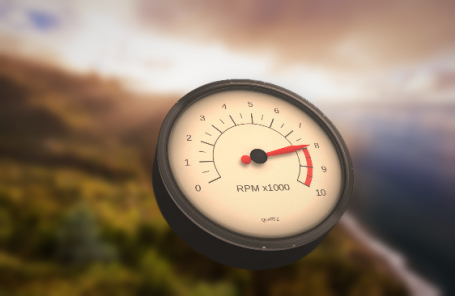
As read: 8000 rpm
